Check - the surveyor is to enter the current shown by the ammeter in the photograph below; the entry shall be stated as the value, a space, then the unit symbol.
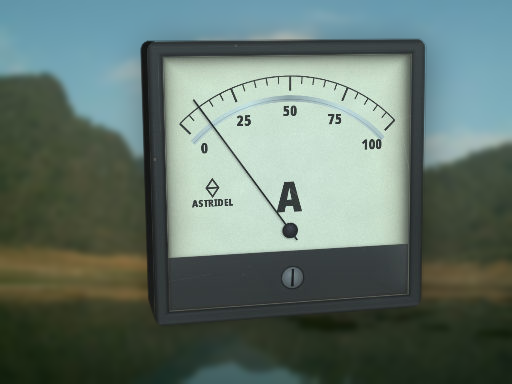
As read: 10 A
